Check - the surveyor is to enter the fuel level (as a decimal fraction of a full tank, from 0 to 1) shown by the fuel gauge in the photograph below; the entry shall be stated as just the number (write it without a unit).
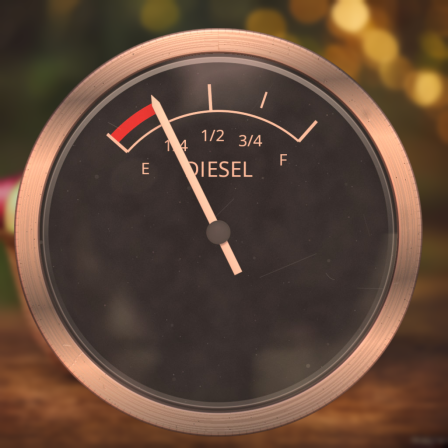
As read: 0.25
